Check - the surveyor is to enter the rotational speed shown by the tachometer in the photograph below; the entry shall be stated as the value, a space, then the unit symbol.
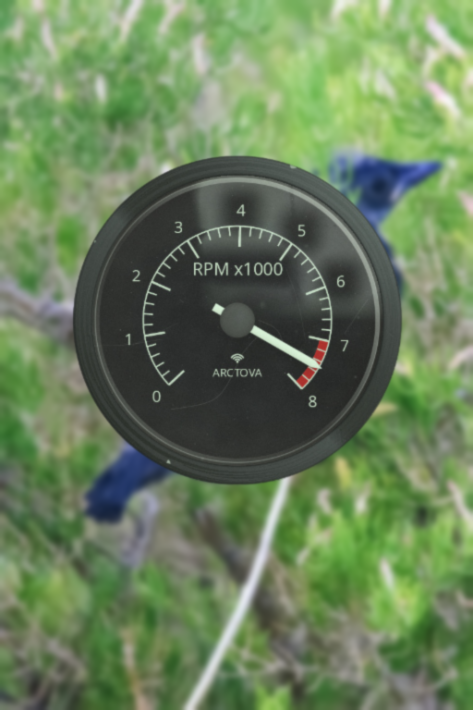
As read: 7500 rpm
